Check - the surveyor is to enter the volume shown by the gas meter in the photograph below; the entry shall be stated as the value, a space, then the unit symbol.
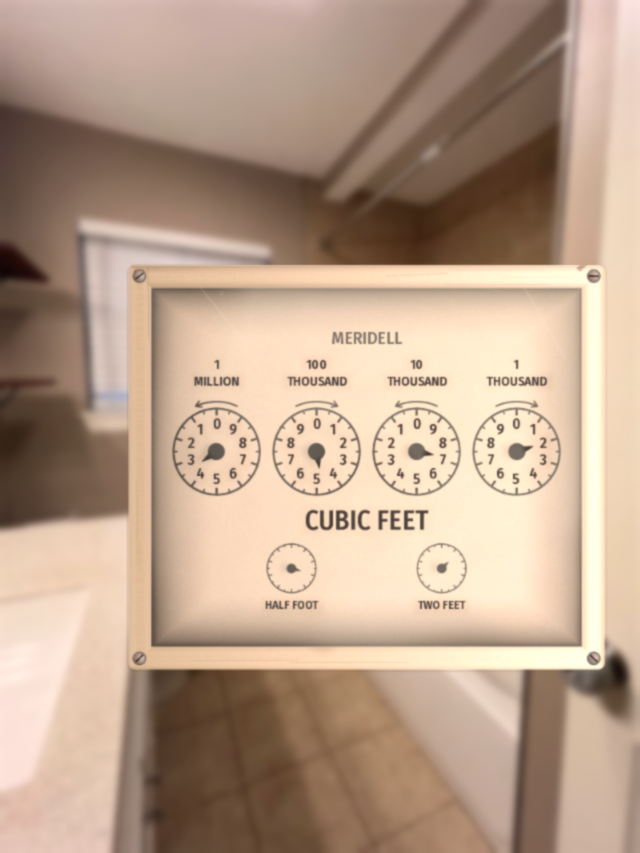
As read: 347200 ft³
